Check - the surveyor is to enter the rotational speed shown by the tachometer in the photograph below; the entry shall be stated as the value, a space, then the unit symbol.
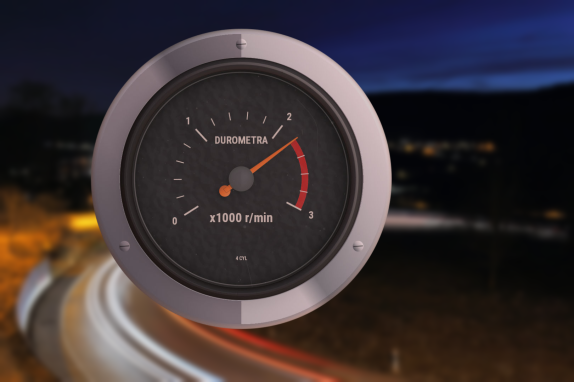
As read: 2200 rpm
